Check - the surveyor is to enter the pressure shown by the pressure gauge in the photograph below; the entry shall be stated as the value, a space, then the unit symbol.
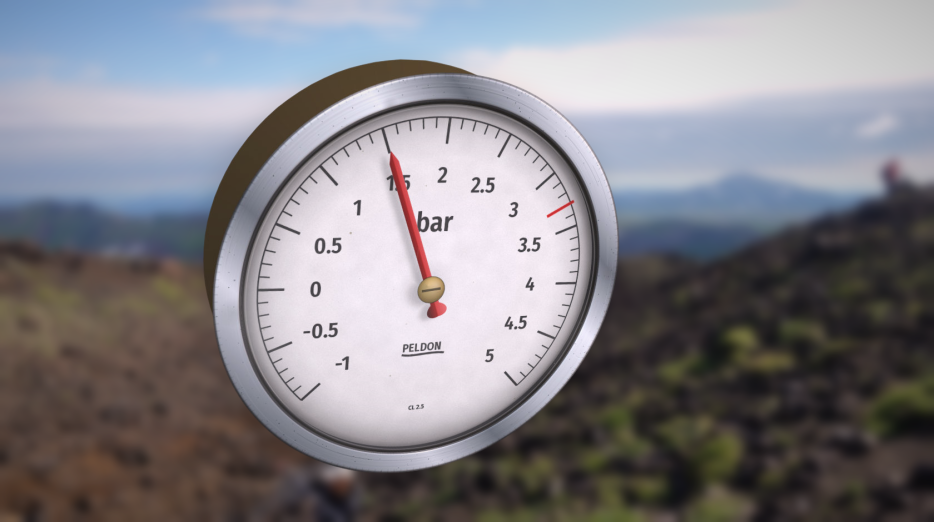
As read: 1.5 bar
